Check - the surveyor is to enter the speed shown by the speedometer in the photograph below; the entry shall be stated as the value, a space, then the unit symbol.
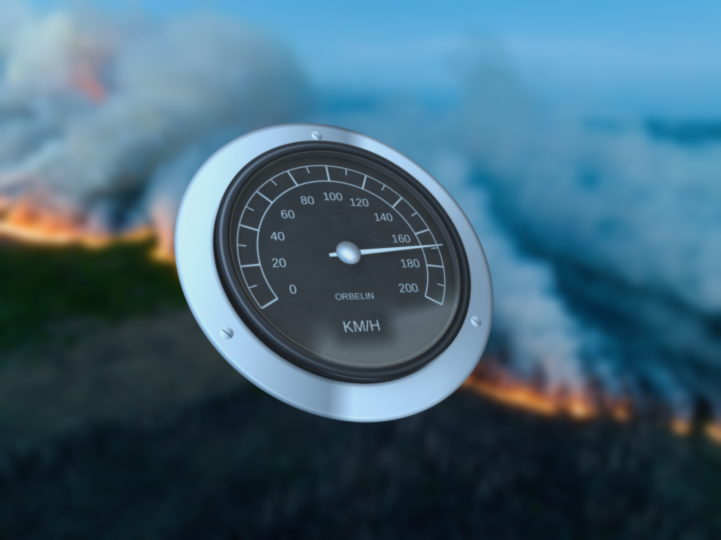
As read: 170 km/h
